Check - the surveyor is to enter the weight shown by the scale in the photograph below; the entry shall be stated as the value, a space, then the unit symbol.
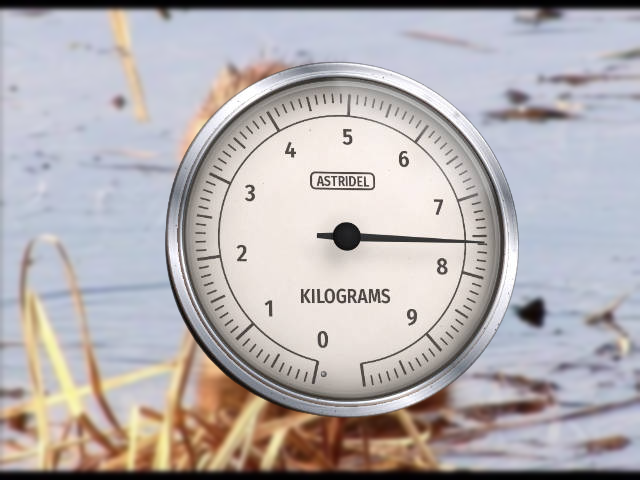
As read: 7.6 kg
